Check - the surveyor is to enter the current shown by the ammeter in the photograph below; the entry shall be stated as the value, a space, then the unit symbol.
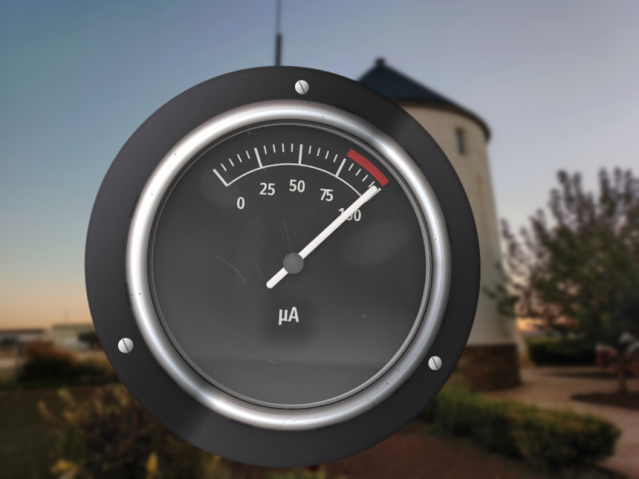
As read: 97.5 µA
